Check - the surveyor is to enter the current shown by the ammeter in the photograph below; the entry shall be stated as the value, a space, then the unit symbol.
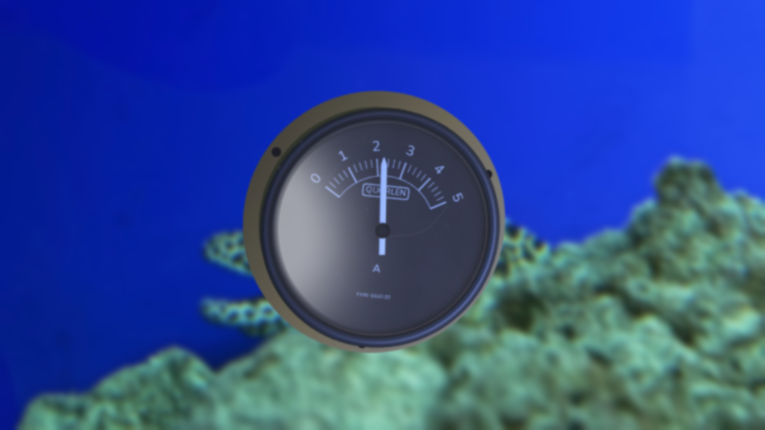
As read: 2.2 A
